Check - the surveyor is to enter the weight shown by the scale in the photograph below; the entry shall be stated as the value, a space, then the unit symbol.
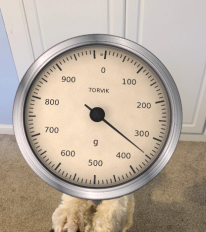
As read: 350 g
